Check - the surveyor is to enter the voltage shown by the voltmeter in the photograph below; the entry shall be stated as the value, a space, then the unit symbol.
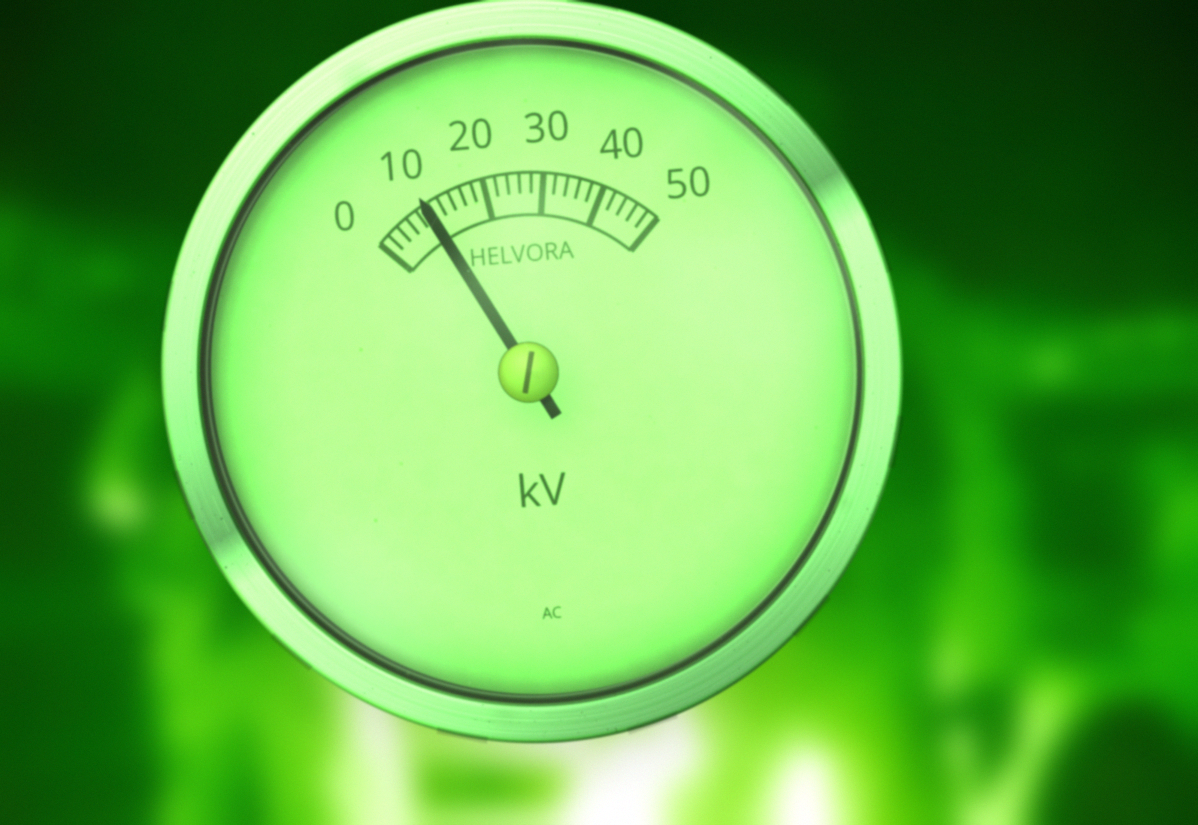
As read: 10 kV
